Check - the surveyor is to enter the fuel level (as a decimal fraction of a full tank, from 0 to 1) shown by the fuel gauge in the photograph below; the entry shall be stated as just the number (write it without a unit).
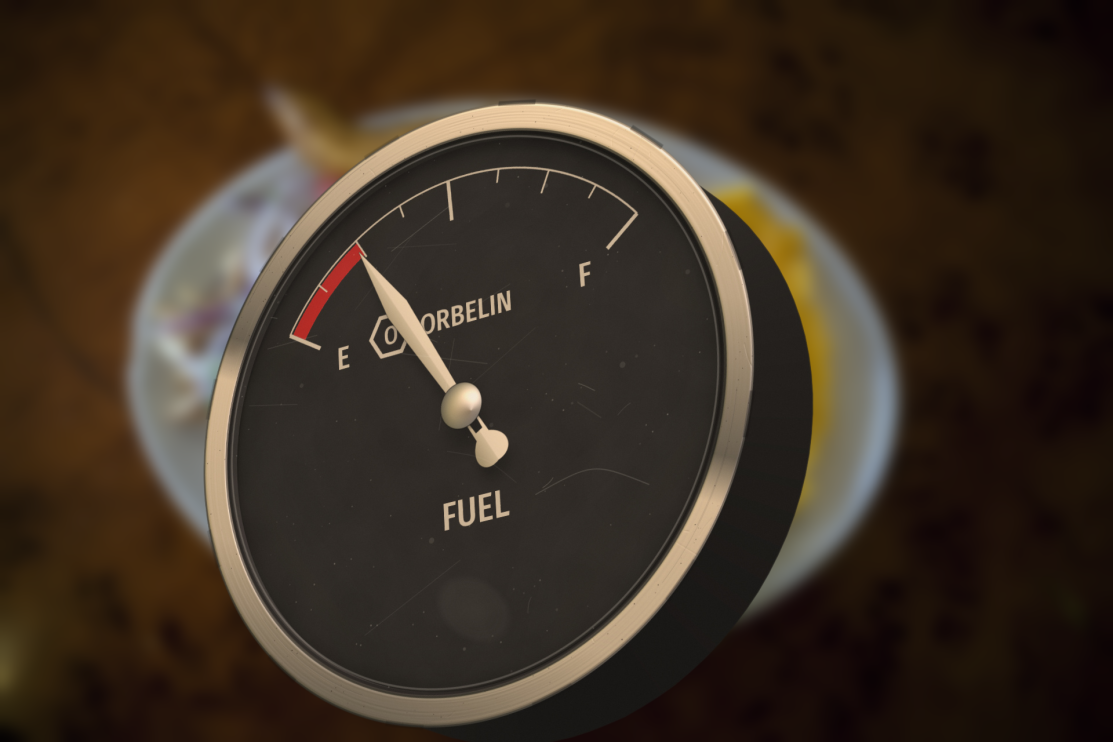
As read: 0.25
